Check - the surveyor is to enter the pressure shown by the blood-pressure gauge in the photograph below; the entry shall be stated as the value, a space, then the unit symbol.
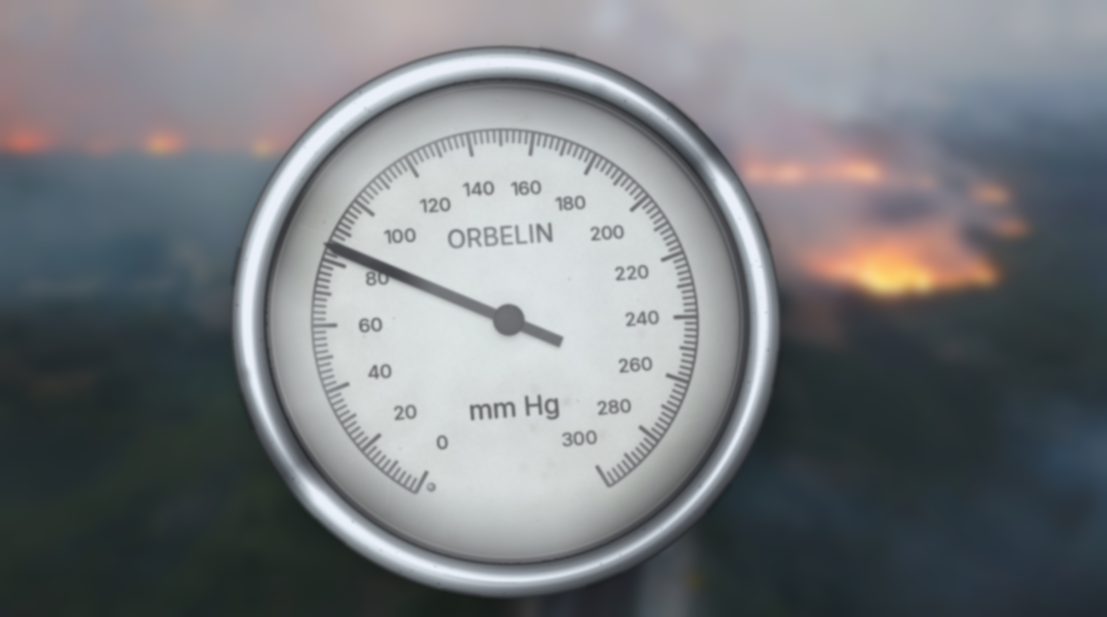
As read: 84 mmHg
